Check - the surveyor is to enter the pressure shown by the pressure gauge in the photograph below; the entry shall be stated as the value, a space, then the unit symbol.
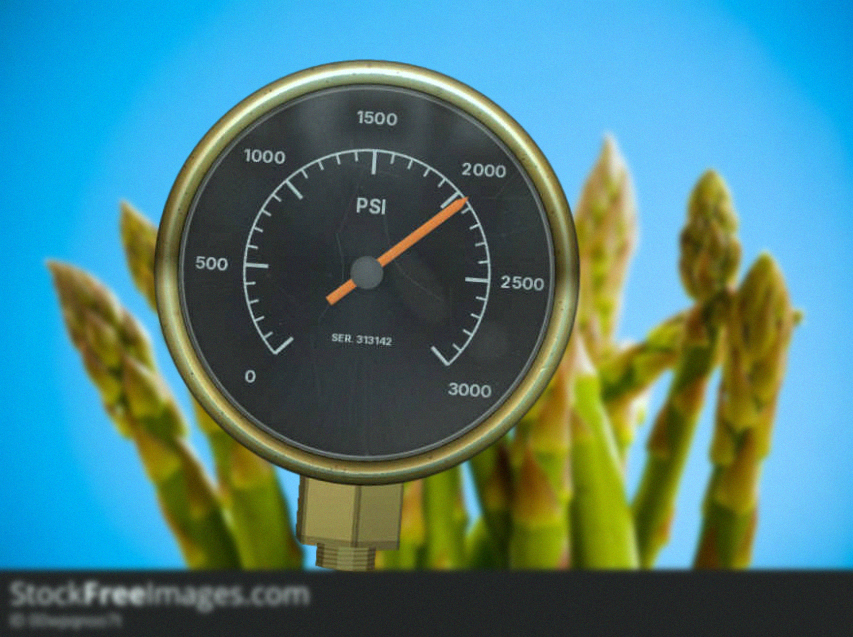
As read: 2050 psi
